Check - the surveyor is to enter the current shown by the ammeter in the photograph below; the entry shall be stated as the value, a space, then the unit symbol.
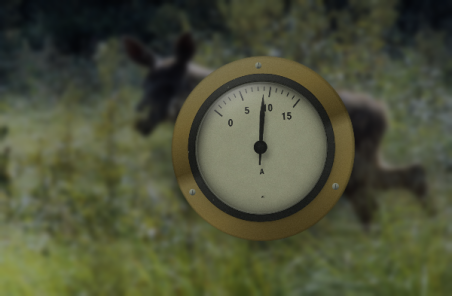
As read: 9 A
